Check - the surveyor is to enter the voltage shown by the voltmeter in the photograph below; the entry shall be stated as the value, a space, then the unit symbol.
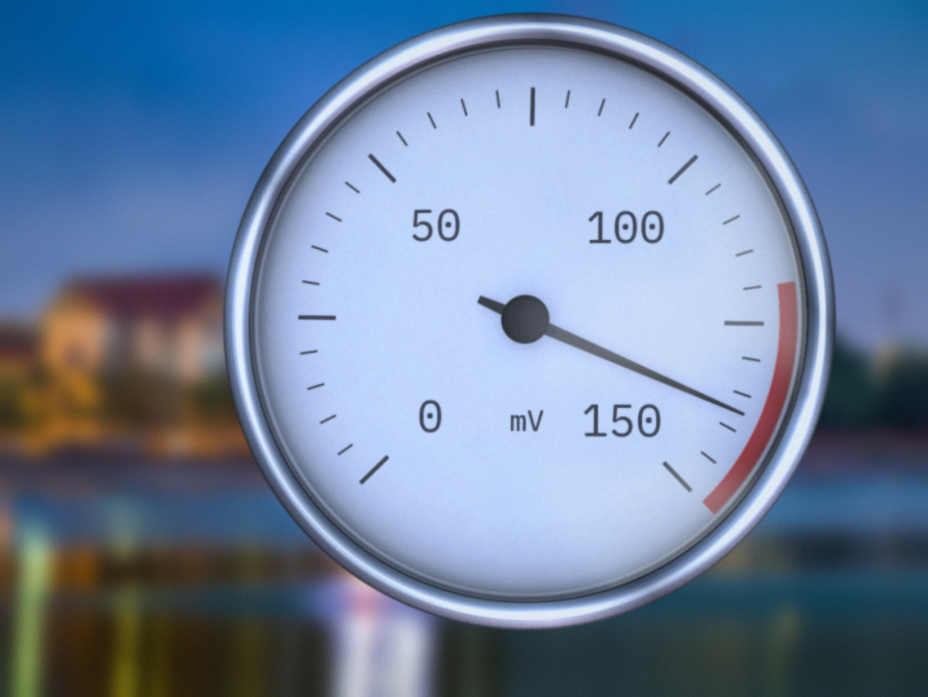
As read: 137.5 mV
